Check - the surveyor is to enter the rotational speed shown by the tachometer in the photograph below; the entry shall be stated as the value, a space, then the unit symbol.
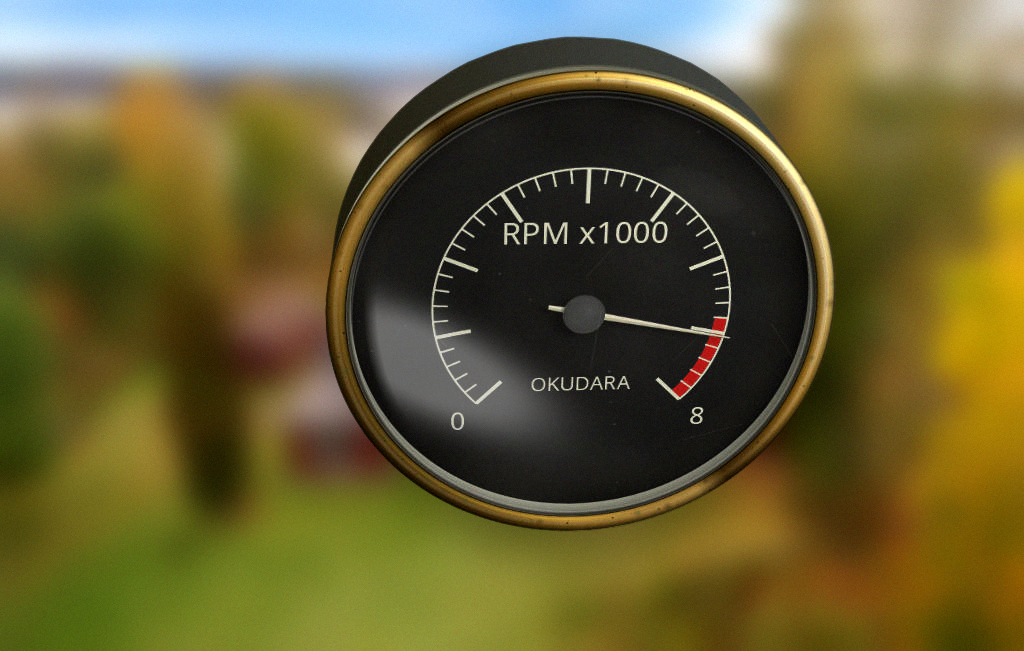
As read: 7000 rpm
